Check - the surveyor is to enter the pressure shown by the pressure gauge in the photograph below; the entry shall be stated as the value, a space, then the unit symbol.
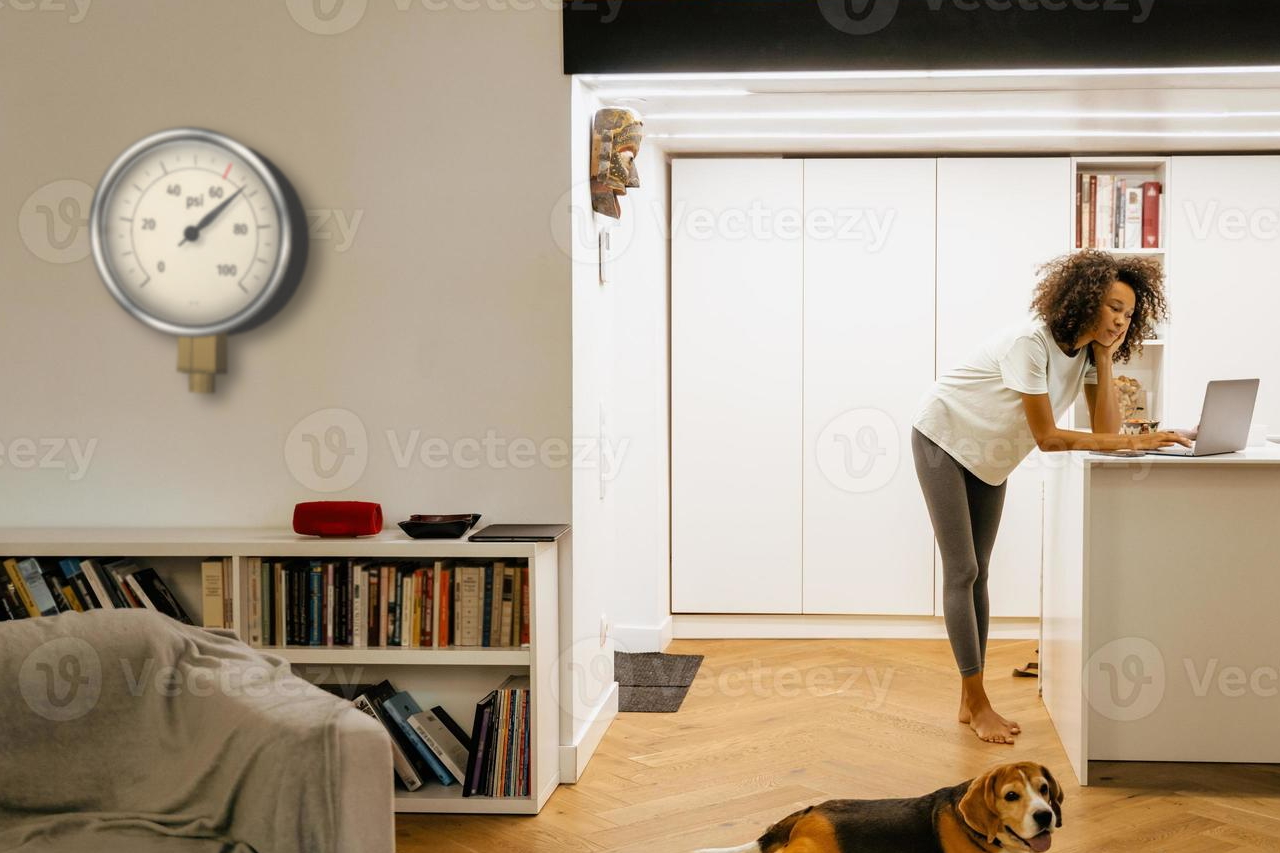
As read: 67.5 psi
